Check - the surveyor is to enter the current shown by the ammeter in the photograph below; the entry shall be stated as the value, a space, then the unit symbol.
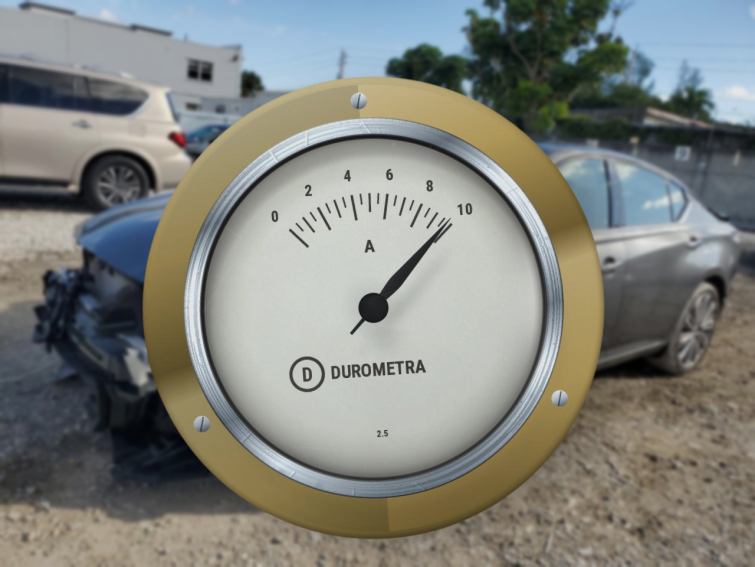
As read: 9.75 A
